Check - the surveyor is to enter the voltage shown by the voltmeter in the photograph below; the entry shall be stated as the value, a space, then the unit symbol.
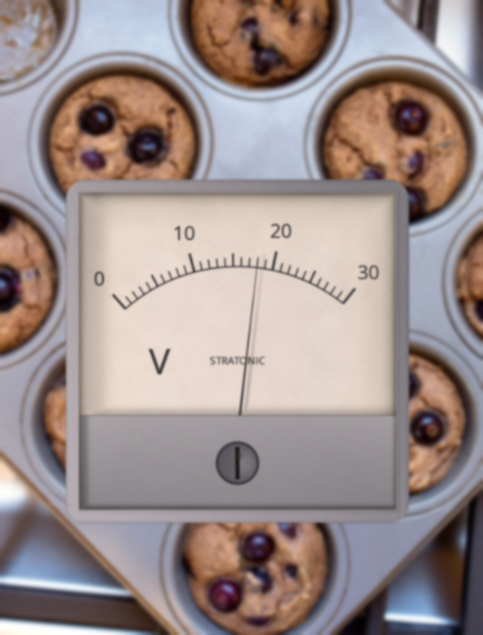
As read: 18 V
